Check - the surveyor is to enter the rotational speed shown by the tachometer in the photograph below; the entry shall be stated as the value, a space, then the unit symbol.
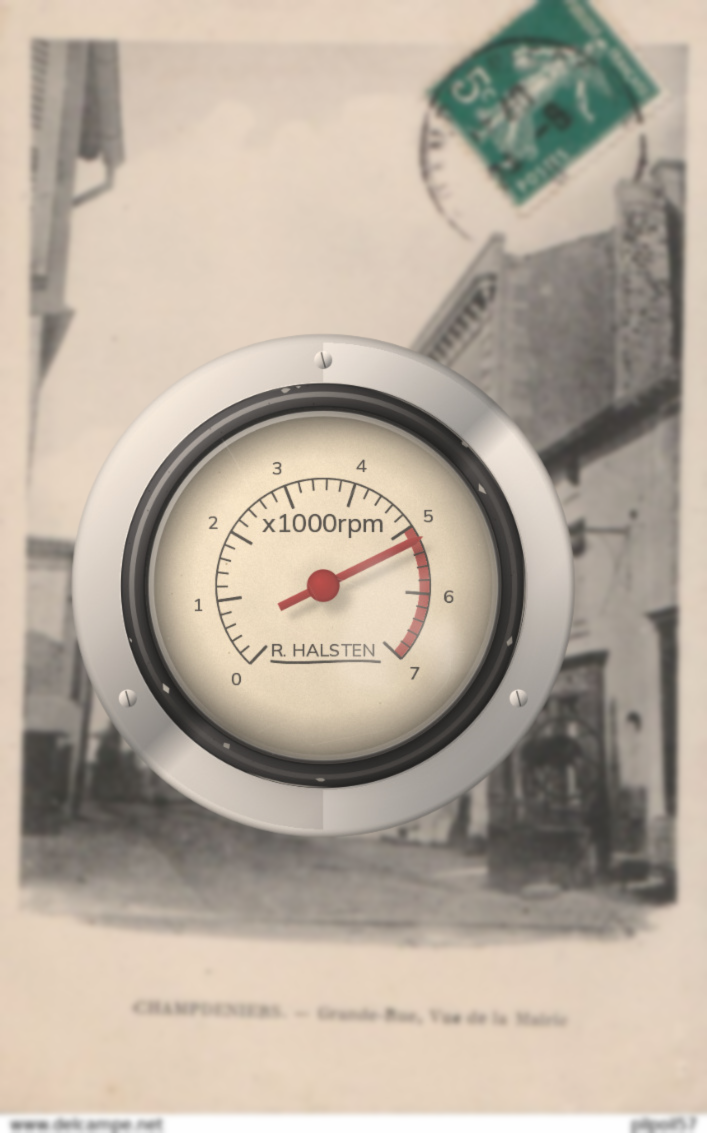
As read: 5200 rpm
